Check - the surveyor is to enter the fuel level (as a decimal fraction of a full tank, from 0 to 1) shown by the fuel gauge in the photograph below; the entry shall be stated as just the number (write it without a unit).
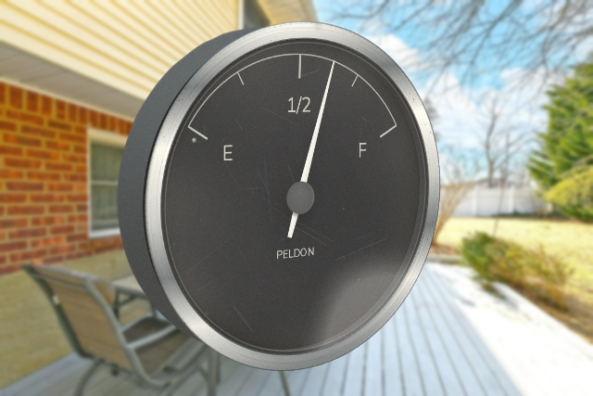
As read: 0.625
